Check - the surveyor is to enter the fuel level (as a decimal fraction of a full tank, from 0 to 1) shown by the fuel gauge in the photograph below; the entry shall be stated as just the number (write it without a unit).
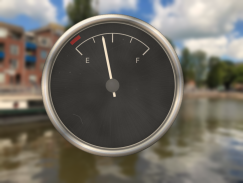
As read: 0.375
